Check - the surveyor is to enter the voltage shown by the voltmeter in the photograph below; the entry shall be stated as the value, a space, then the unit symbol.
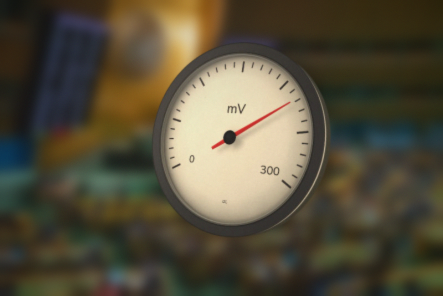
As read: 220 mV
